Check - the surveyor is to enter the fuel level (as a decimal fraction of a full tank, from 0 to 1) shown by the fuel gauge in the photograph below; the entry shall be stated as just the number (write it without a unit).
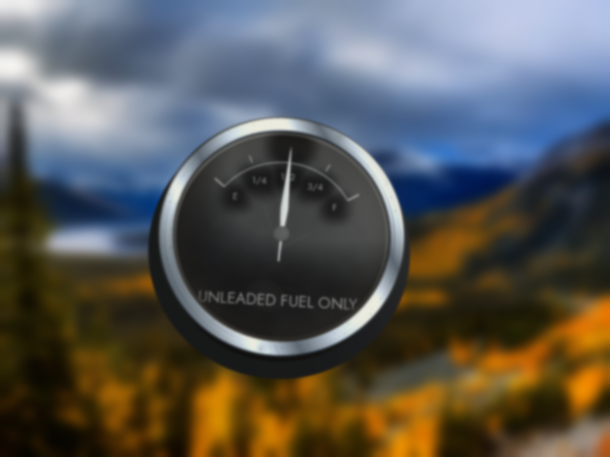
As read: 0.5
